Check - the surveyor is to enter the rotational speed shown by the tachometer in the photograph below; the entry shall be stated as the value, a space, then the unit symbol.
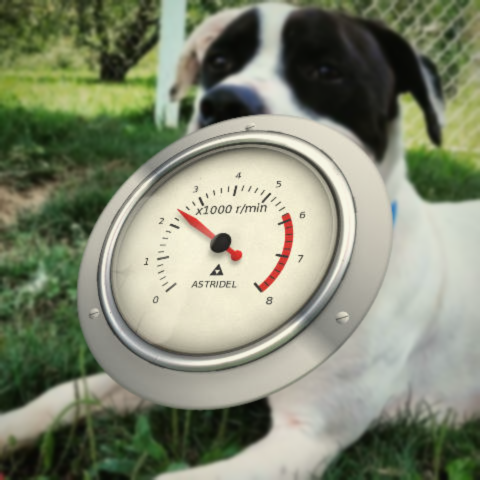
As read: 2400 rpm
